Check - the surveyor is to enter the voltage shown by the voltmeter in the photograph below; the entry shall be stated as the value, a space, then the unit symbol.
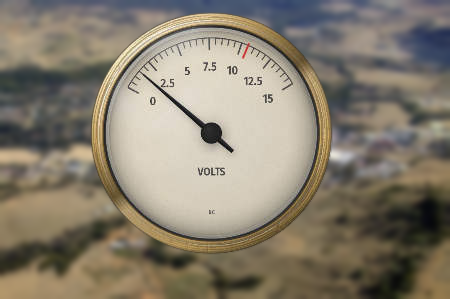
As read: 1.5 V
